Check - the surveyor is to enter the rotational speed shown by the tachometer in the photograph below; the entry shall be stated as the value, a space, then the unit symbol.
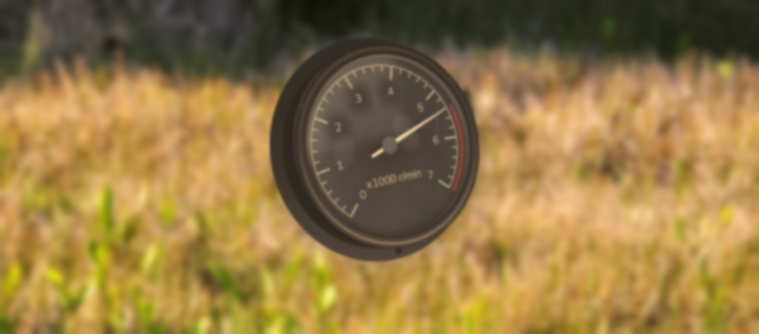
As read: 5400 rpm
